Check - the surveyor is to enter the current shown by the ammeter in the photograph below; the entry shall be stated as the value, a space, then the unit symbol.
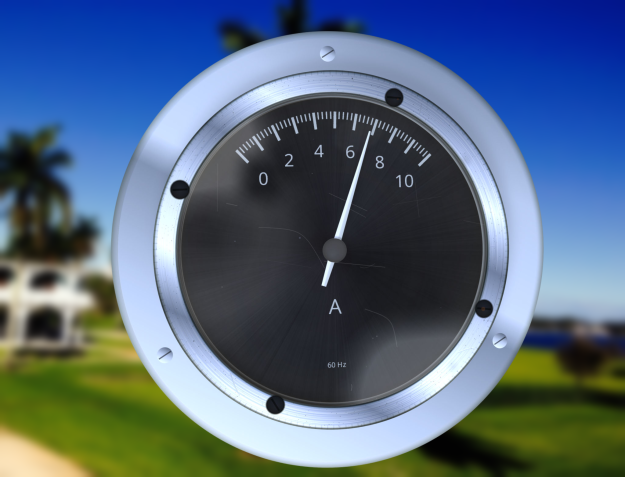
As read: 6.8 A
